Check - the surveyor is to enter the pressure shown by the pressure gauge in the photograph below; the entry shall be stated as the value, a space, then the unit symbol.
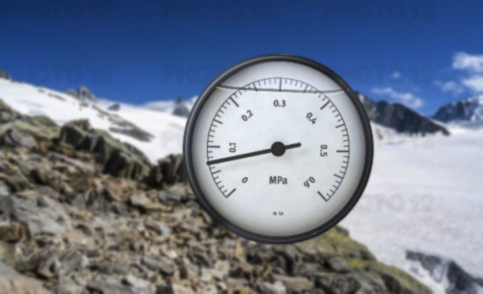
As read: 0.07 MPa
